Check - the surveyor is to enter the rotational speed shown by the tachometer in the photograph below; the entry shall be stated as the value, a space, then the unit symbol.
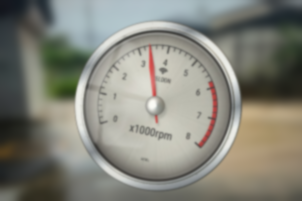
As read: 3400 rpm
